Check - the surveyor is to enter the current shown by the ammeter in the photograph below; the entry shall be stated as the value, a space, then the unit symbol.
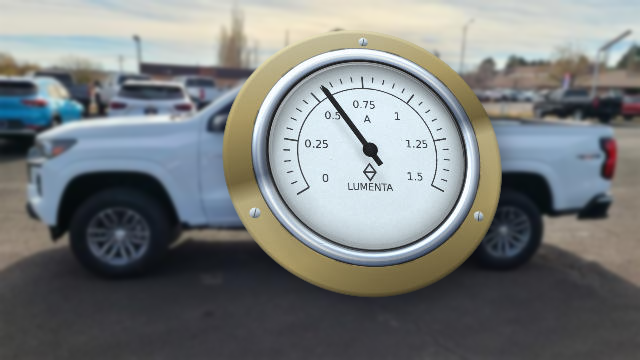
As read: 0.55 A
